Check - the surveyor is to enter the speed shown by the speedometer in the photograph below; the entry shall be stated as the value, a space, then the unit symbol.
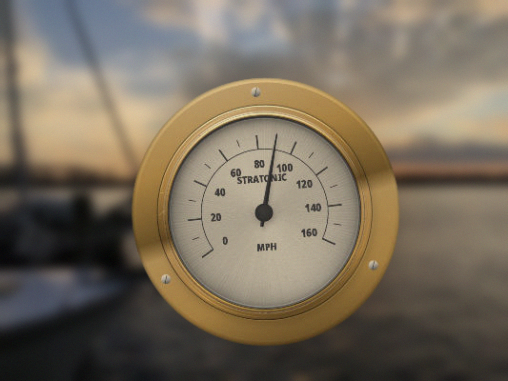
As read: 90 mph
